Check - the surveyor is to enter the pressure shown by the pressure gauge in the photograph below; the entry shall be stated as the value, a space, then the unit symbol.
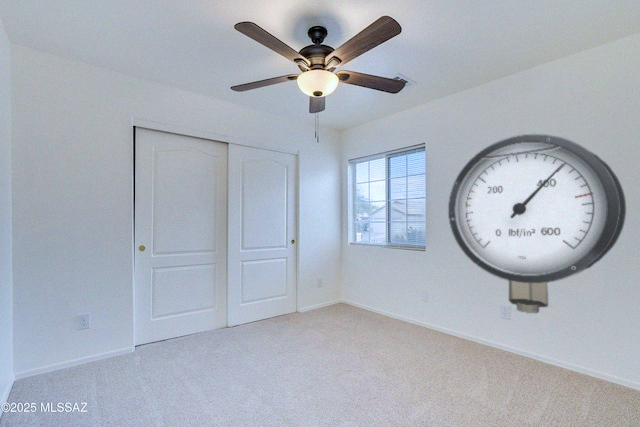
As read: 400 psi
